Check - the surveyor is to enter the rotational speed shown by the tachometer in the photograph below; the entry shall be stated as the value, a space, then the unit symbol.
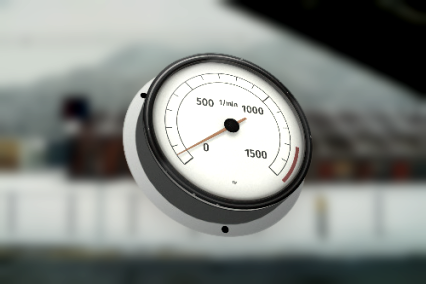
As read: 50 rpm
